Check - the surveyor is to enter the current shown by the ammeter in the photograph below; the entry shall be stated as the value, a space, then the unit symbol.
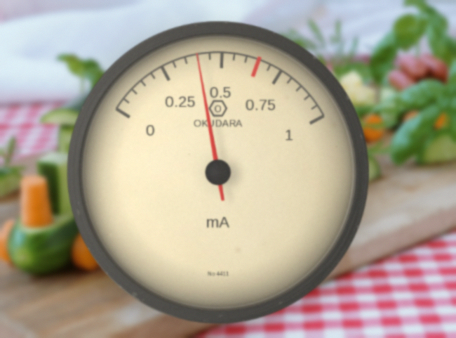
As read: 0.4 mA
